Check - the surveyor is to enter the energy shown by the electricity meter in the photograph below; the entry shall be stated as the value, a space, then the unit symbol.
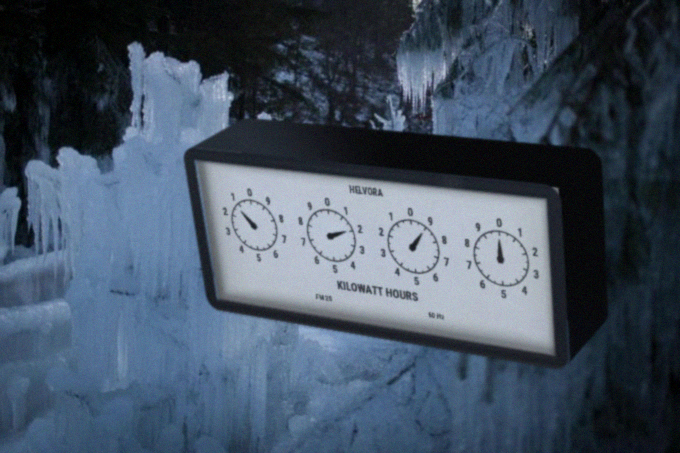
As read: 1190 kWh
